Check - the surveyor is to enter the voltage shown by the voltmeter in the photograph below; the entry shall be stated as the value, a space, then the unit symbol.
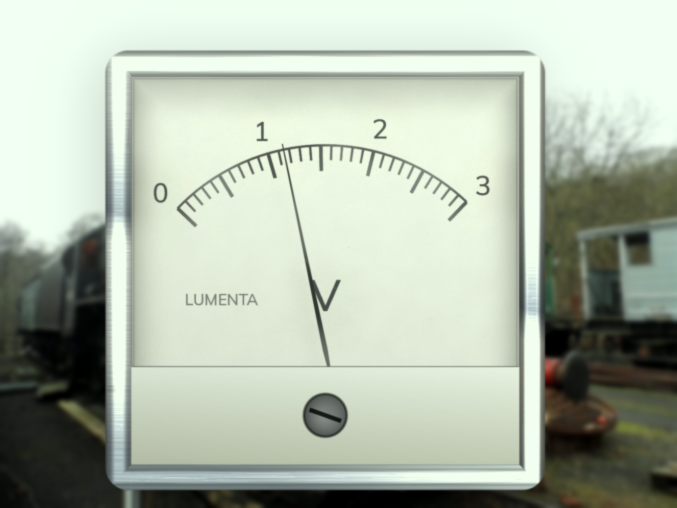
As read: 1.15 V
